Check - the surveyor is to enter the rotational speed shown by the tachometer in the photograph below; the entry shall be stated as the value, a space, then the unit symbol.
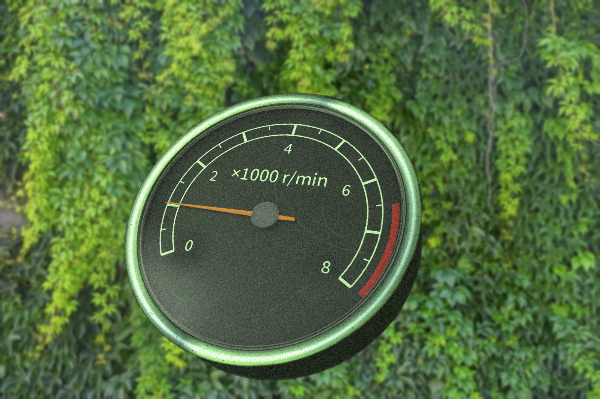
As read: 1000 rpm
